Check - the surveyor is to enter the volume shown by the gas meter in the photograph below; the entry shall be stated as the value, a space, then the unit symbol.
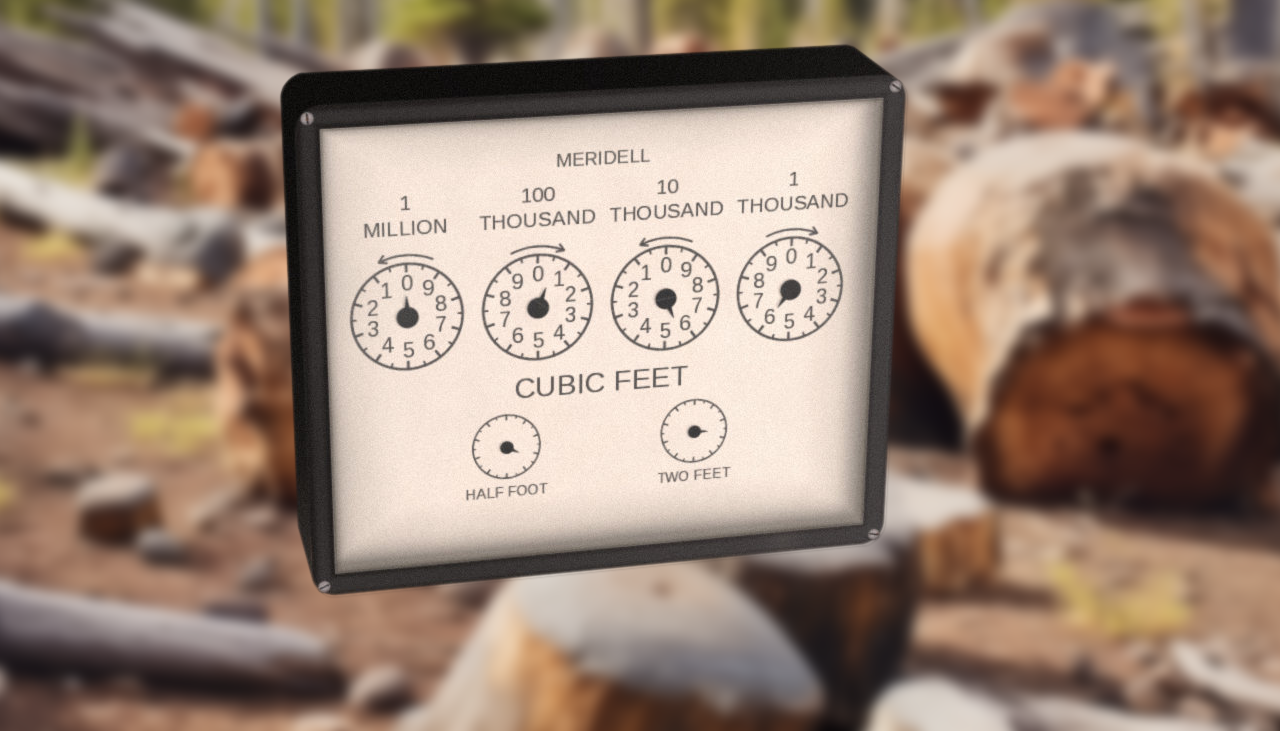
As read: 5600 ft³
